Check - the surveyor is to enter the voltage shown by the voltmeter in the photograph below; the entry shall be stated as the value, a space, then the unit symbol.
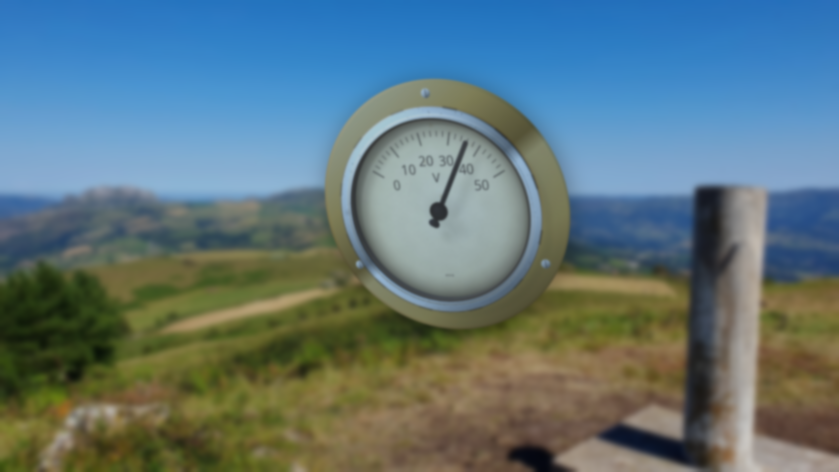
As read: 36 V
